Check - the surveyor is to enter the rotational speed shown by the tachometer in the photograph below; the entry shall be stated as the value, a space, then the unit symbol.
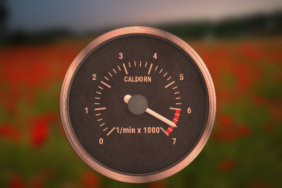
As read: 6600 rpm
